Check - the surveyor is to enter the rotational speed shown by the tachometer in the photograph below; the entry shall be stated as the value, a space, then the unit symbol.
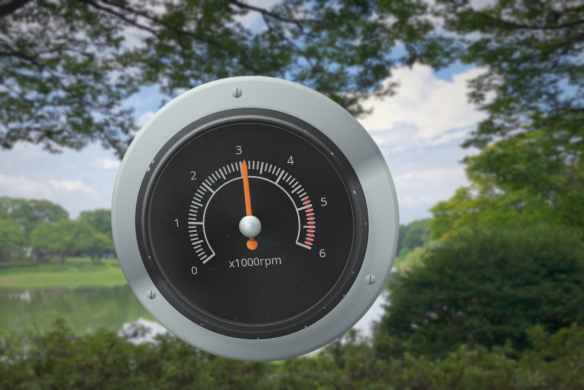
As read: 3100 rpm
